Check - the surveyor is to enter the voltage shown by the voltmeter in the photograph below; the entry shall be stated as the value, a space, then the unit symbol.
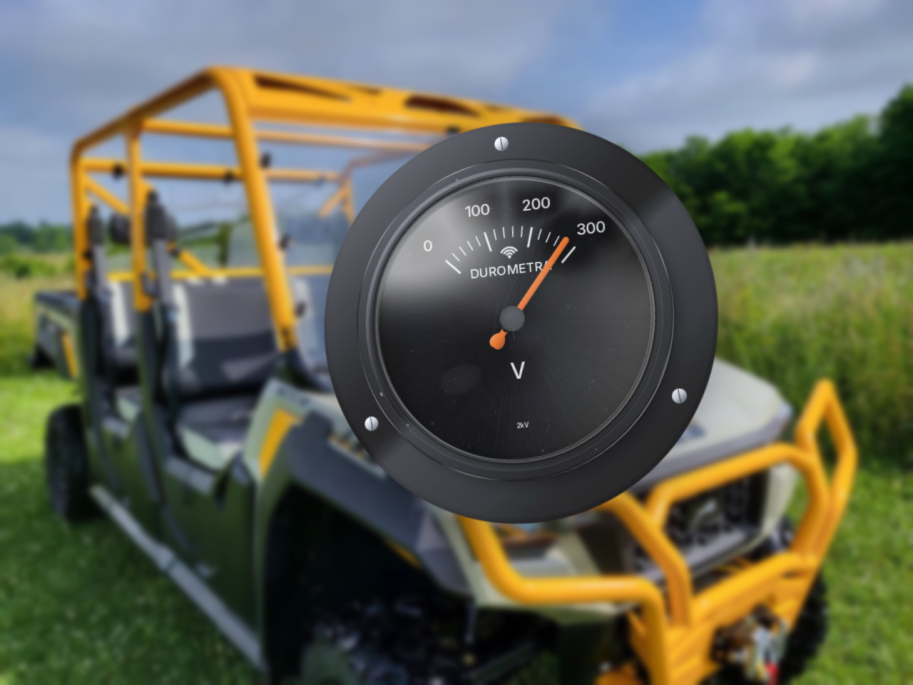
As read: 280 V
